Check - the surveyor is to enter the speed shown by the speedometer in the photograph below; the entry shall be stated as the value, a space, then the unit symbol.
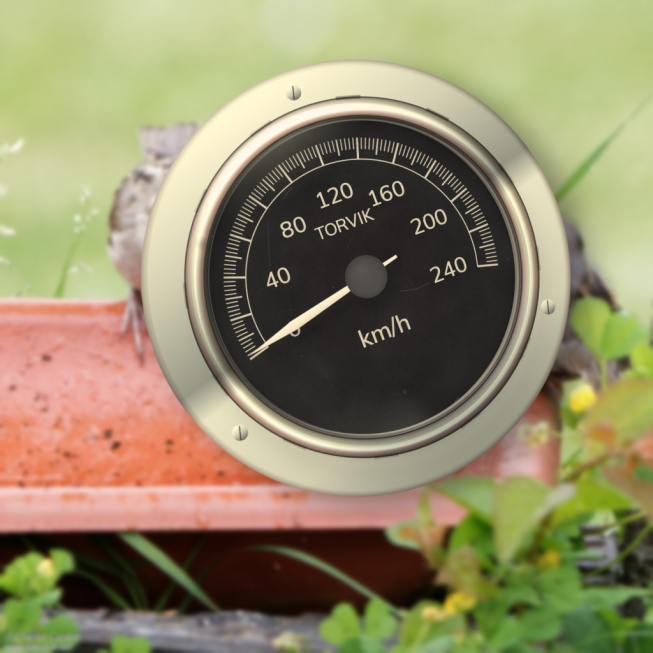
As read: 2 km/h
